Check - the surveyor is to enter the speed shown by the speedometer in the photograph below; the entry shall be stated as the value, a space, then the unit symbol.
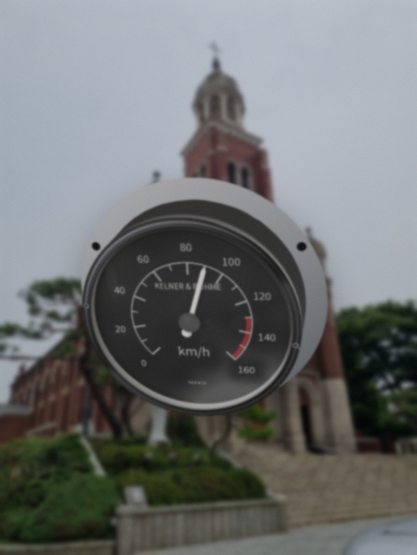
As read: 90 km/h
